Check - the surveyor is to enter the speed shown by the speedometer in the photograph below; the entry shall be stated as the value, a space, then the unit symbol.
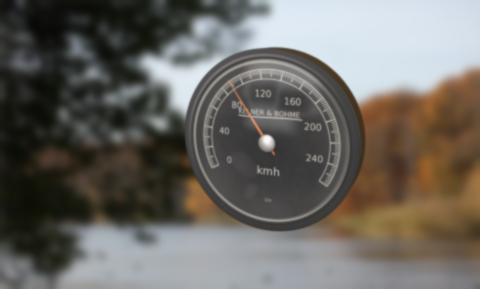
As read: 90 km/h
